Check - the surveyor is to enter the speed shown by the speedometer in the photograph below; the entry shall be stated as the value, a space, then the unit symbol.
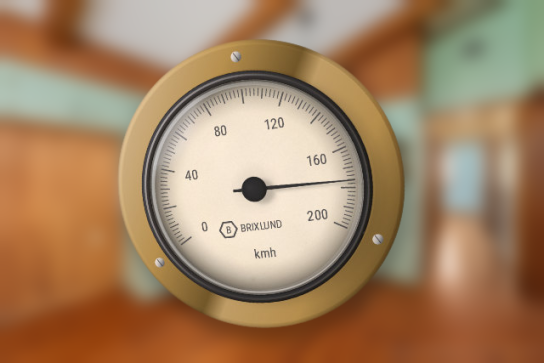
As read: 176 km/h
